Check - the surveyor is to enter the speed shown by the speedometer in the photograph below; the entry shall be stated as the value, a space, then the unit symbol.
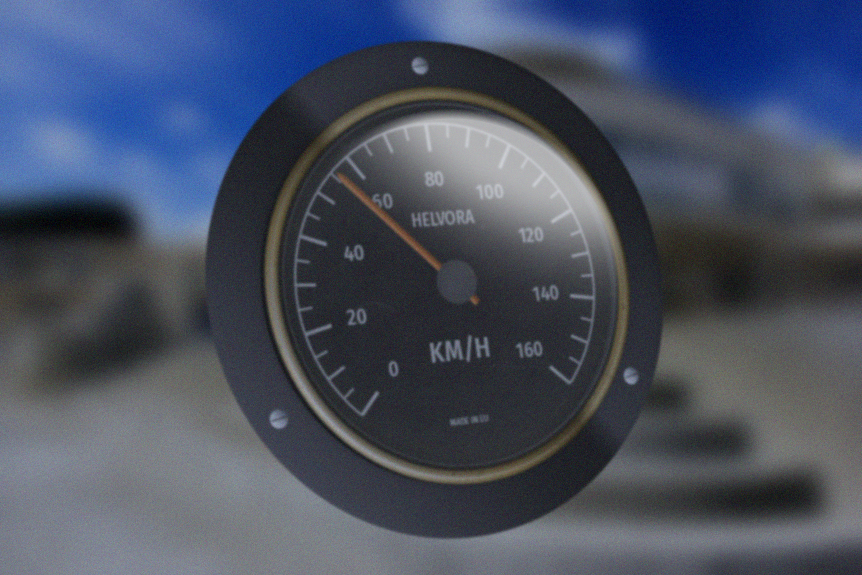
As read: 55 km/h
